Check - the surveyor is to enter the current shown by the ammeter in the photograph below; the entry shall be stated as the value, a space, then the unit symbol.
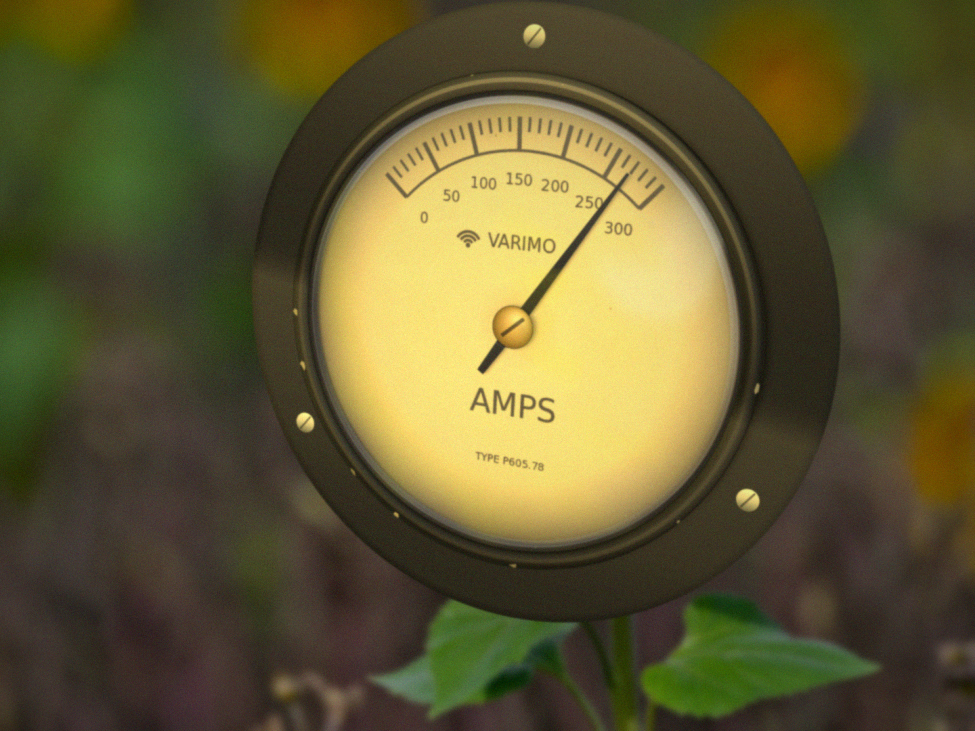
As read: 270 A
